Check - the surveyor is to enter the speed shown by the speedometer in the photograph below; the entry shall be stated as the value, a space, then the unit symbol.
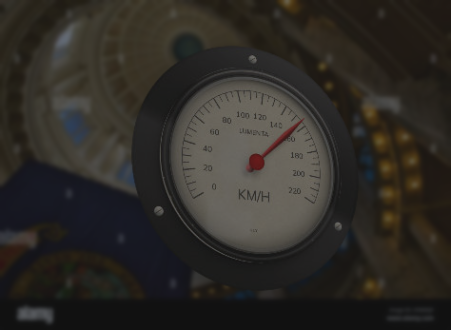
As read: 155 km/h
